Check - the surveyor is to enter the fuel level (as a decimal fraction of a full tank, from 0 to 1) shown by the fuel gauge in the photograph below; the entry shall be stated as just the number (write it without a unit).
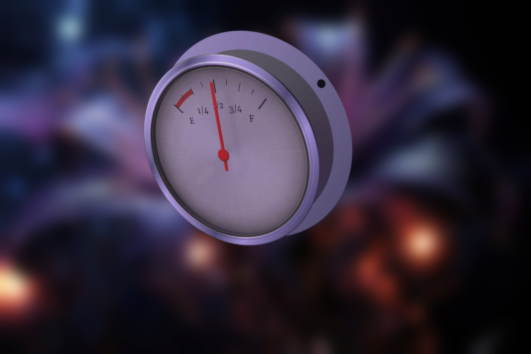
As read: 0.5
